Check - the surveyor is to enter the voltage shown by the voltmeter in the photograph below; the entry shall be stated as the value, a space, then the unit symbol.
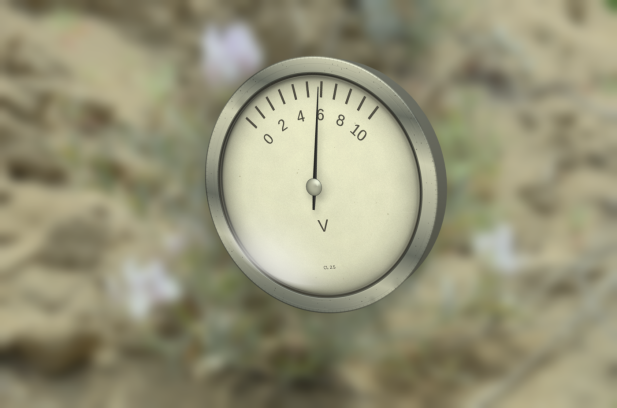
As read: 6 V
